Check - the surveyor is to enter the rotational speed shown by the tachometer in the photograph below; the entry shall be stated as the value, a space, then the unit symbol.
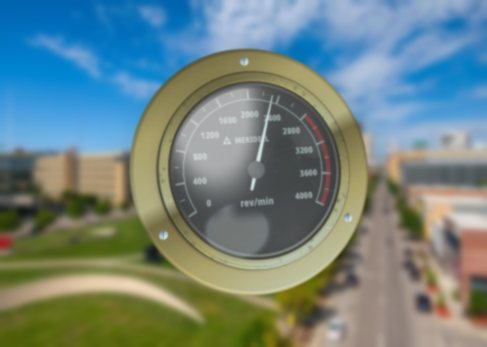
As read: 2300 rpm
